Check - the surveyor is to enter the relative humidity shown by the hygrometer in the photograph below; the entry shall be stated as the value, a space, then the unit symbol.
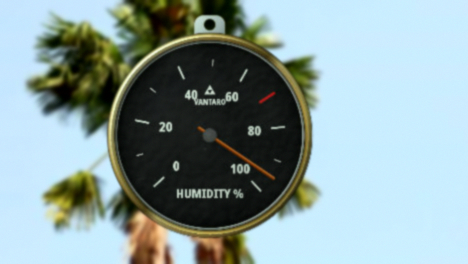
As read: 95 %
